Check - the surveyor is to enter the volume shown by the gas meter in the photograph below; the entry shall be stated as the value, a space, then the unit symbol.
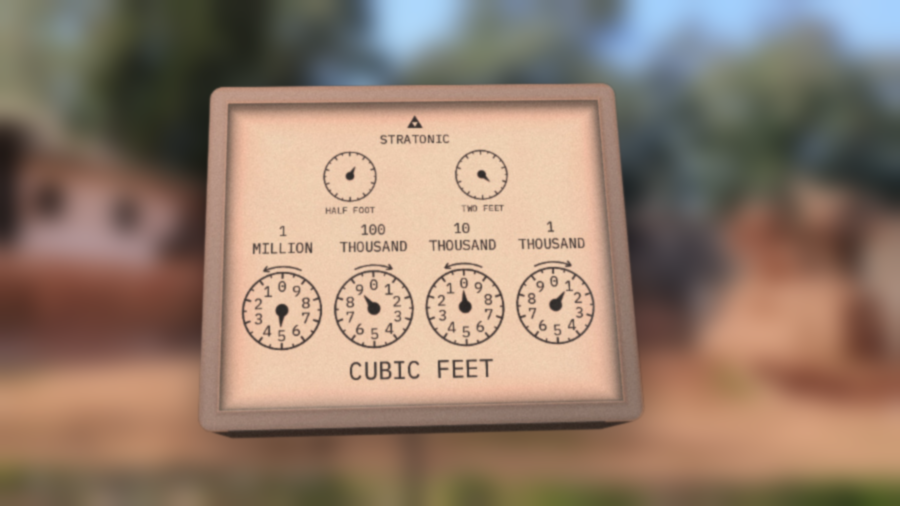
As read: 490100 ft³
